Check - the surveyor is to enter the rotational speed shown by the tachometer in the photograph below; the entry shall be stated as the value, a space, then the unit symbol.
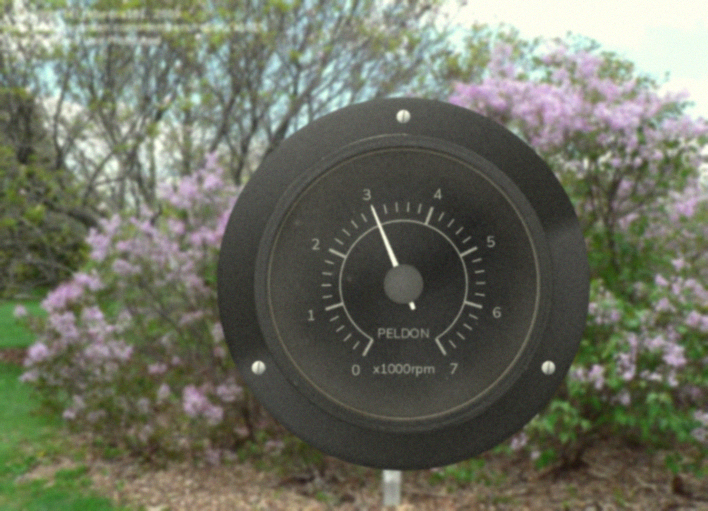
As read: 3000 rpm
